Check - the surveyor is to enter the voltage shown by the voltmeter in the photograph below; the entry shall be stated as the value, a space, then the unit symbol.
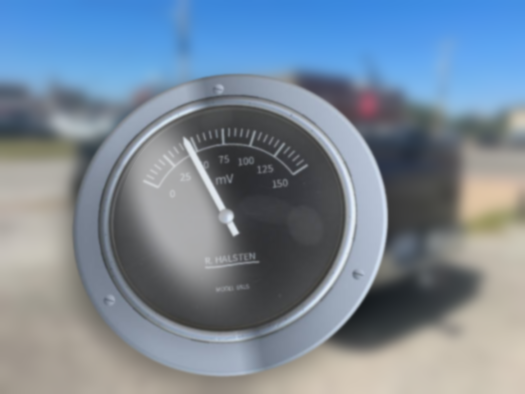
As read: 45 mV
